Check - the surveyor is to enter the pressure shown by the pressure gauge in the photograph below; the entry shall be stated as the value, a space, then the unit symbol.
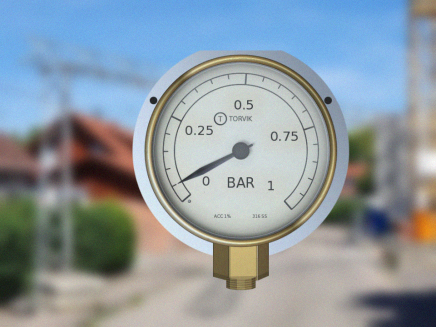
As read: 0.05 bar
